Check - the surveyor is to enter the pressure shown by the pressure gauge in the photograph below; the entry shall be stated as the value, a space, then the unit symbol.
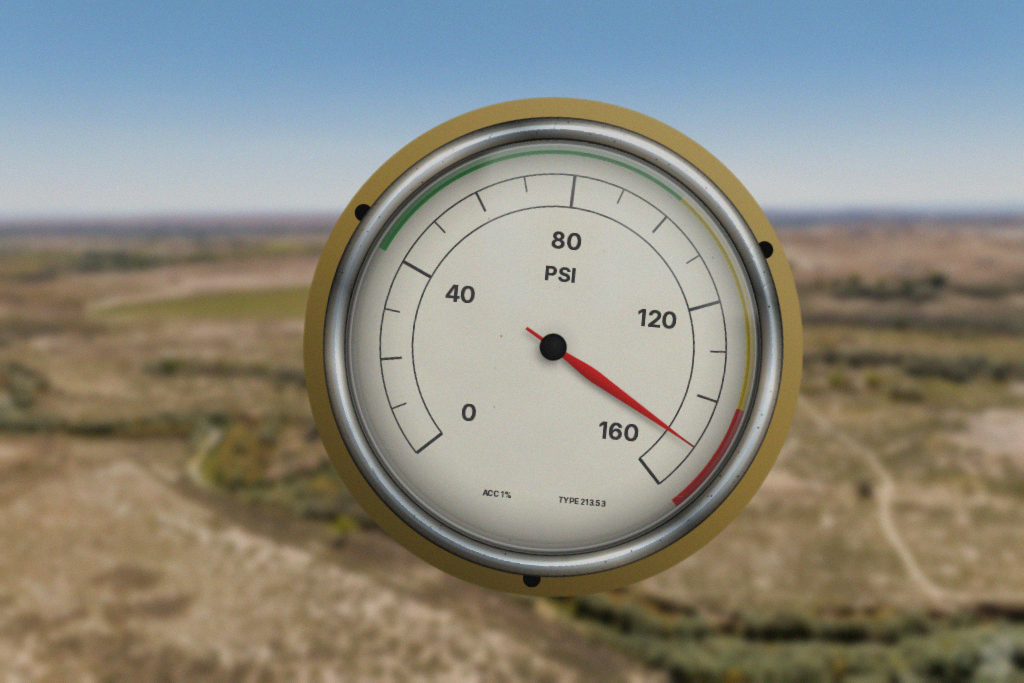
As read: 150 psi
